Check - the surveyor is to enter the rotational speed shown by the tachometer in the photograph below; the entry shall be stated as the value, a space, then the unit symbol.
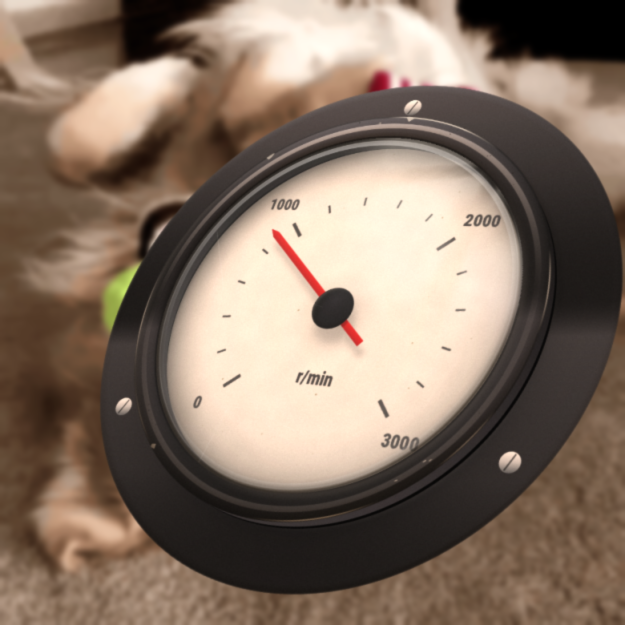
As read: 900 rpm
